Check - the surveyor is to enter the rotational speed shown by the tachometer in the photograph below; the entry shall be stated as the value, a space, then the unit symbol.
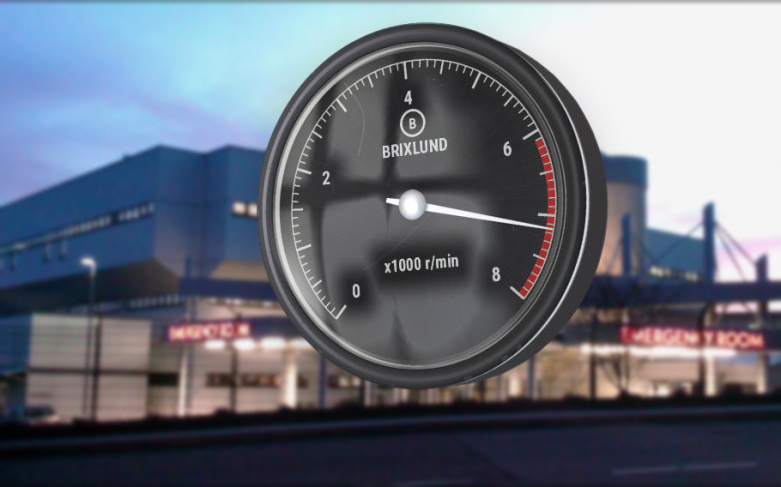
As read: 7150 rpm
